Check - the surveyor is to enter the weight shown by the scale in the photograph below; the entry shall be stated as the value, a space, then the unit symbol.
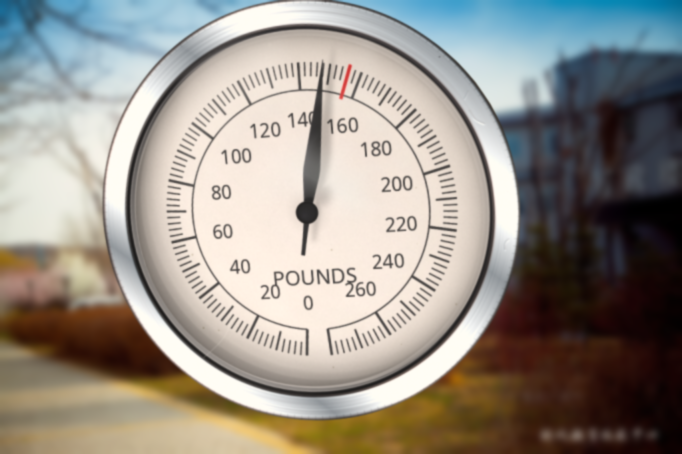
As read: 148 lb
